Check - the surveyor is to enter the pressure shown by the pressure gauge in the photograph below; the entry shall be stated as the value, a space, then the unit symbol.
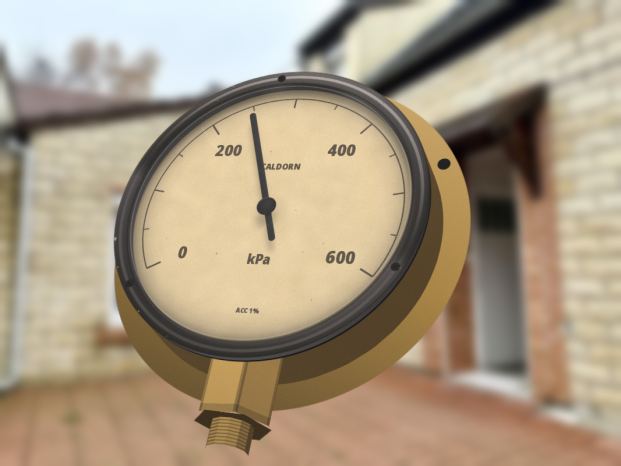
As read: 250 kPa
